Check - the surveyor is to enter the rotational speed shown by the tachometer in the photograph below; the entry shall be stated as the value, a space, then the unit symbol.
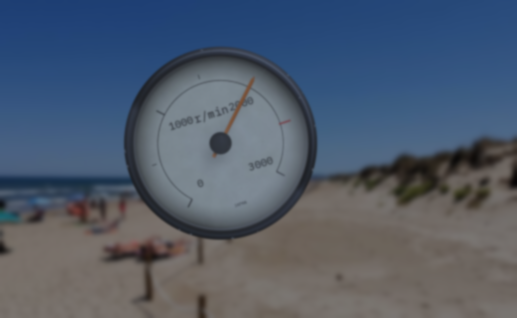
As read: 2000 rpm
